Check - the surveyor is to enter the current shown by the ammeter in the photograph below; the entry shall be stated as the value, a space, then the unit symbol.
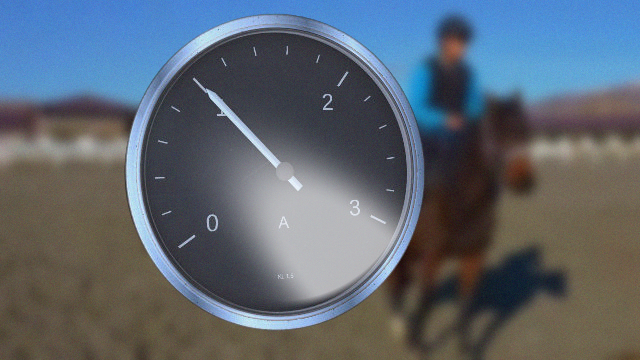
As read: 1 A
